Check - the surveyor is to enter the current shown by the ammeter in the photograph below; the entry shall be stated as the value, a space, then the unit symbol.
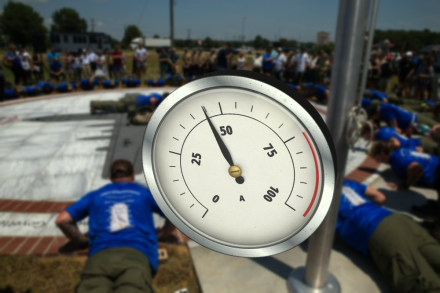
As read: 45 A
